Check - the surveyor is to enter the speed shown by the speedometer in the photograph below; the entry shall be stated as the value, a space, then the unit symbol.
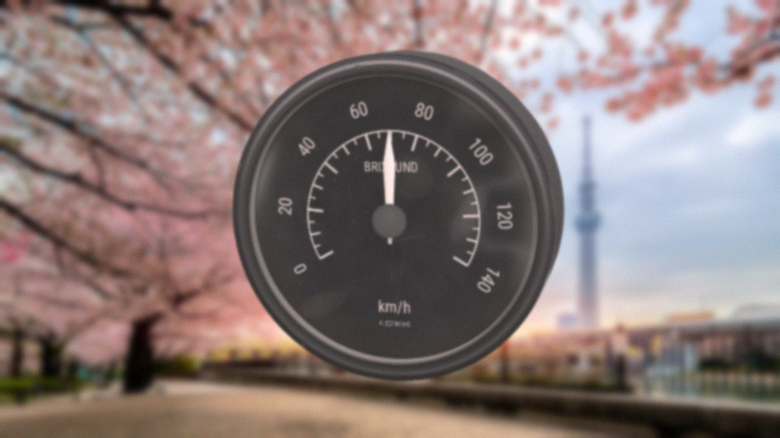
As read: 70 km/h
